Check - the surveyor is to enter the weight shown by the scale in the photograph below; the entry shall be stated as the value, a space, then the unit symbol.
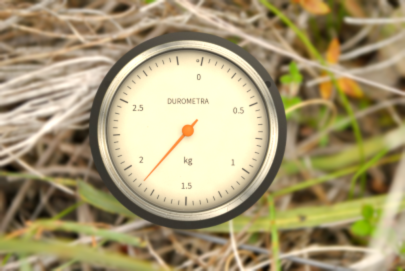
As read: 1.85 kg
